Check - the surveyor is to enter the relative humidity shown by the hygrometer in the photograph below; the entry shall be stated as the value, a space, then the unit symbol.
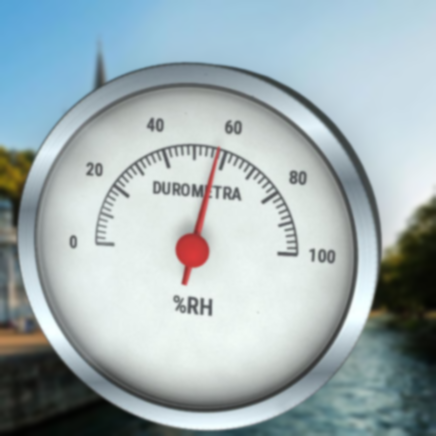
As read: 58 %
